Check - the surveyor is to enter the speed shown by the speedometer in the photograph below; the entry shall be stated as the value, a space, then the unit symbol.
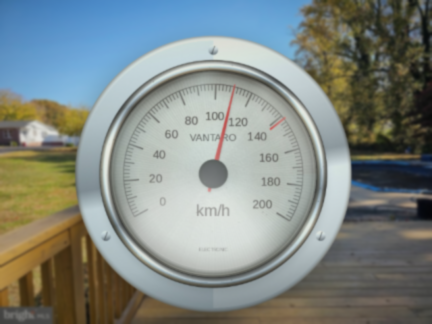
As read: 110 km/h
